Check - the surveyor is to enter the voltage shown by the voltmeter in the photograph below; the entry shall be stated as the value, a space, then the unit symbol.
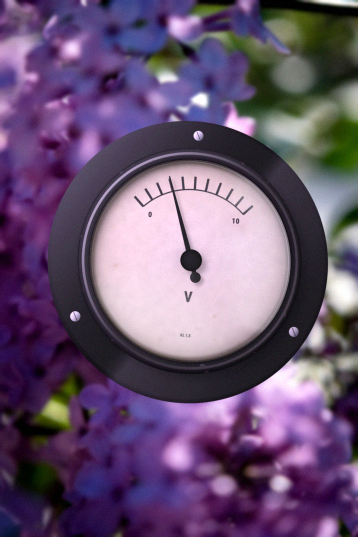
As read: 3 V
